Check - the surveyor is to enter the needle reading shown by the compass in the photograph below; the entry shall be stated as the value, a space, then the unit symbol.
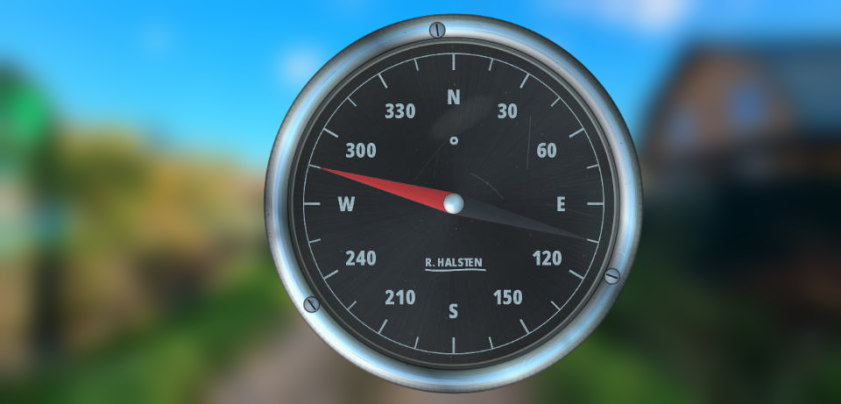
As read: 285 °
